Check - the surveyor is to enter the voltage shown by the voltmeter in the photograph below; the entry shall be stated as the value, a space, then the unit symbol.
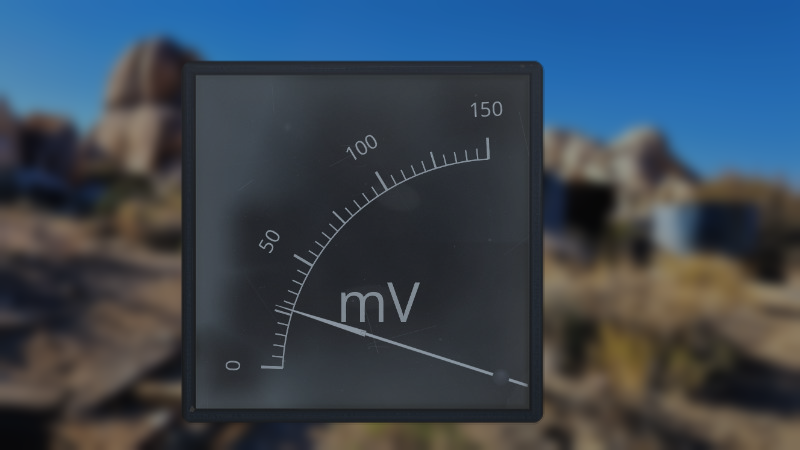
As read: 27.5 mV
